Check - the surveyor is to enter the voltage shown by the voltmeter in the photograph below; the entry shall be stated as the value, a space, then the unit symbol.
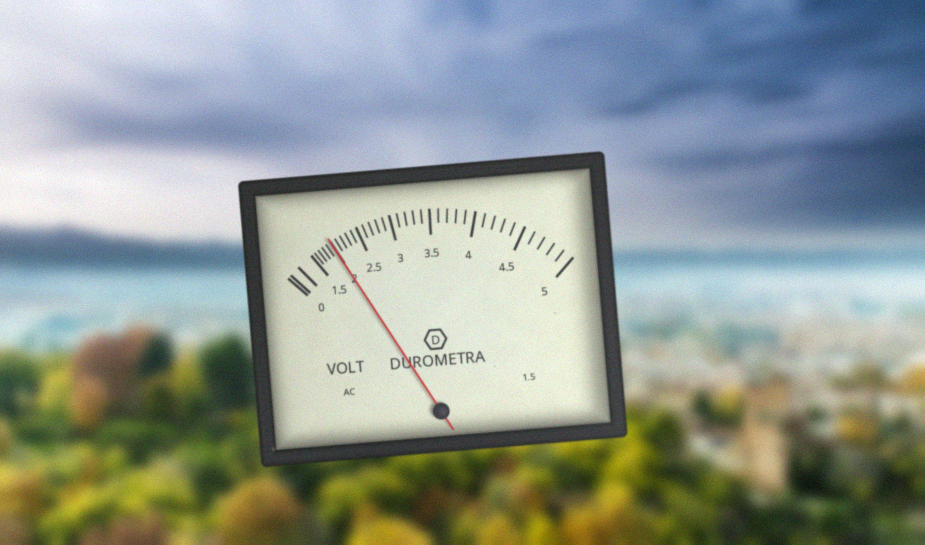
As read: 2 V
